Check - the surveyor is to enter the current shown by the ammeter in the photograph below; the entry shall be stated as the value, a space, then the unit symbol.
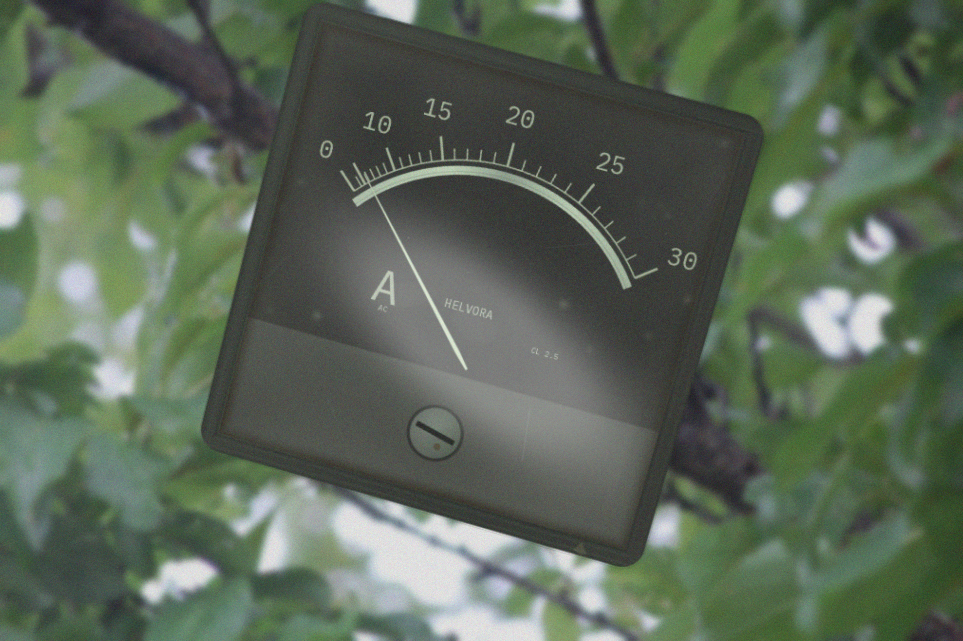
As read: 6 A
